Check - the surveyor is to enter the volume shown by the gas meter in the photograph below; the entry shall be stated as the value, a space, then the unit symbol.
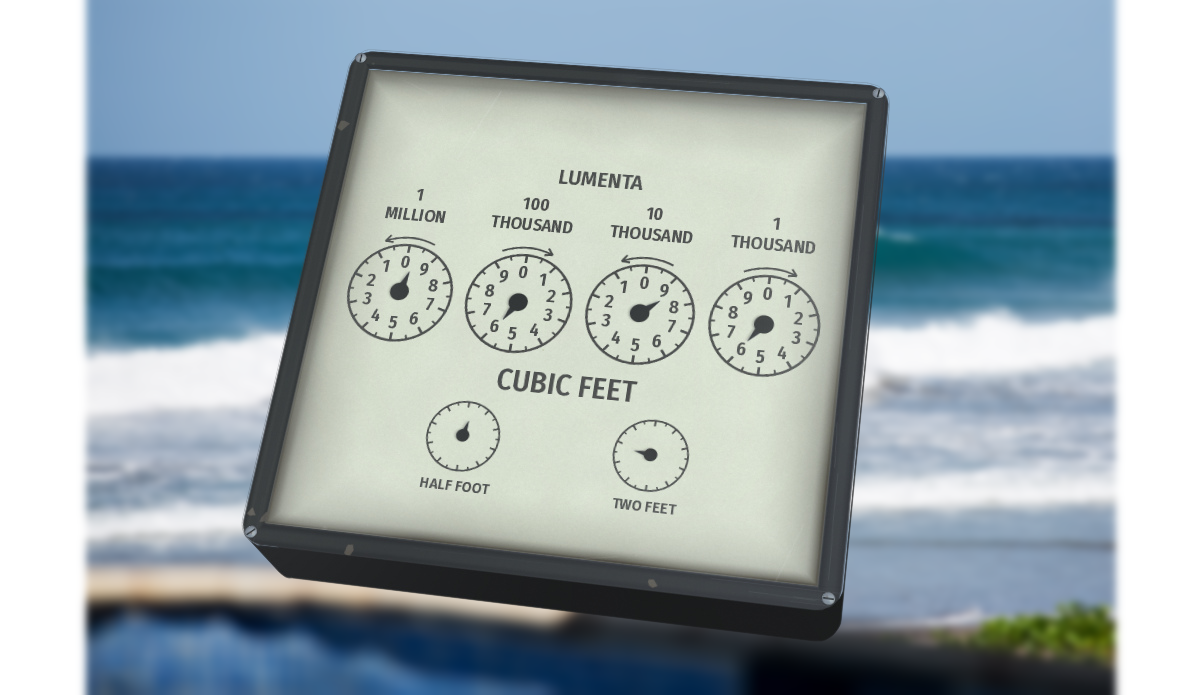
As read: 958600 ft³
